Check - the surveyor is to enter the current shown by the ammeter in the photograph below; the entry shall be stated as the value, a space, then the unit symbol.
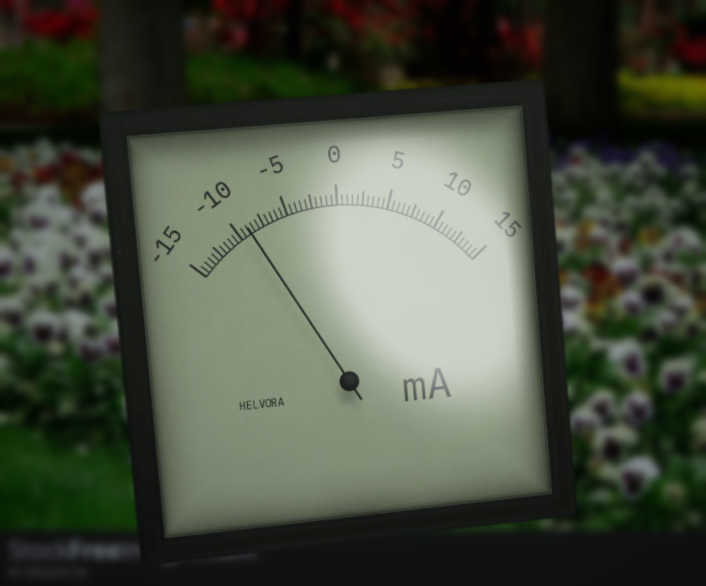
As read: -9 mA
